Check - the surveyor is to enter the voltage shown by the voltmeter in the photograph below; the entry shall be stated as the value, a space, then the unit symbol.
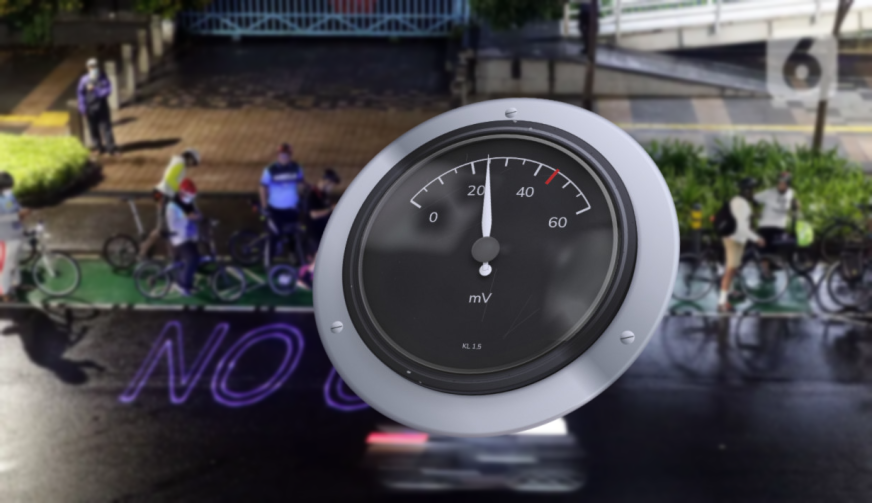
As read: 25 mV
